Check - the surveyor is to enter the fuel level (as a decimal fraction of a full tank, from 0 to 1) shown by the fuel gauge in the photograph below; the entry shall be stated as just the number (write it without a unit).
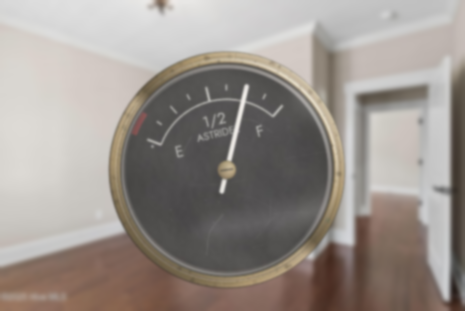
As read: 0.75
